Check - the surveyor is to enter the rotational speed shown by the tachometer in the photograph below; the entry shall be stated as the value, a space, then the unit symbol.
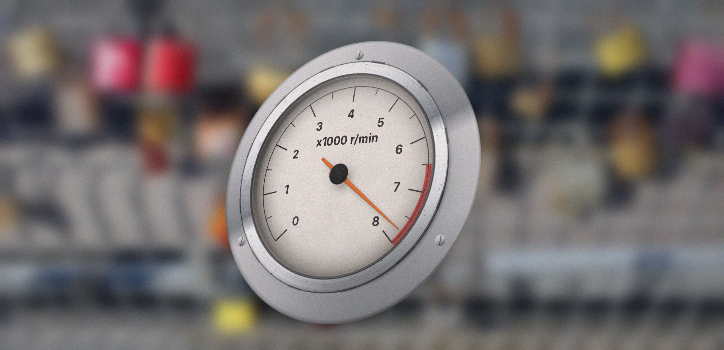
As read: 7750 rpm
